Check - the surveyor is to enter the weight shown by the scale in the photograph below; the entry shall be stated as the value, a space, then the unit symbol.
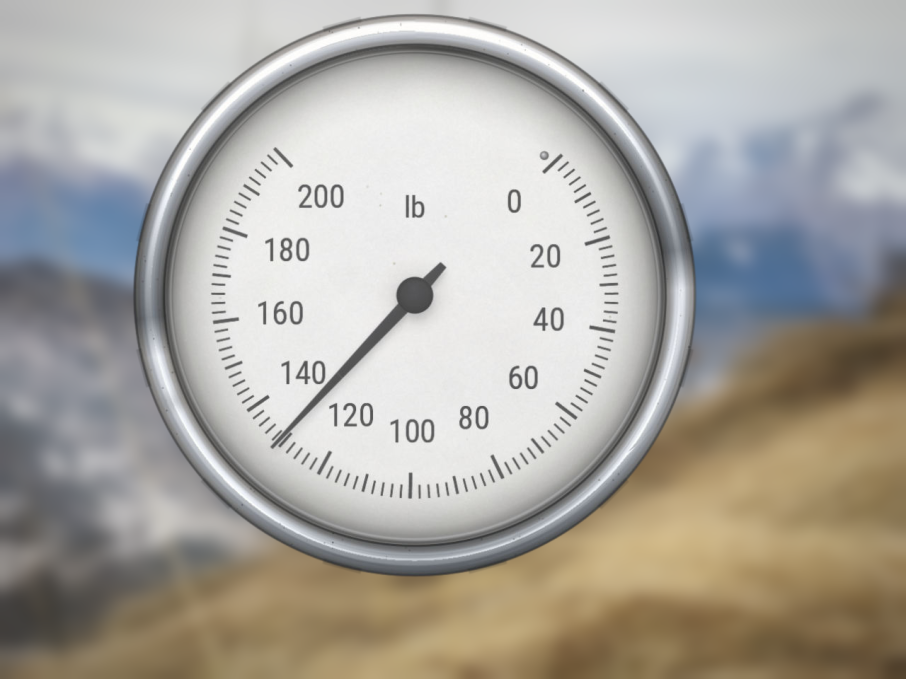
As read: 131 lb
